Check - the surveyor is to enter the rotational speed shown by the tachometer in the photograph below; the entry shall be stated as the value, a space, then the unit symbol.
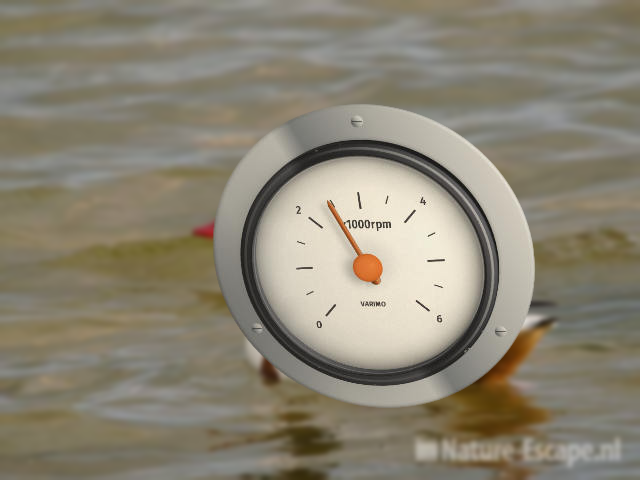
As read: 2500 rpm
